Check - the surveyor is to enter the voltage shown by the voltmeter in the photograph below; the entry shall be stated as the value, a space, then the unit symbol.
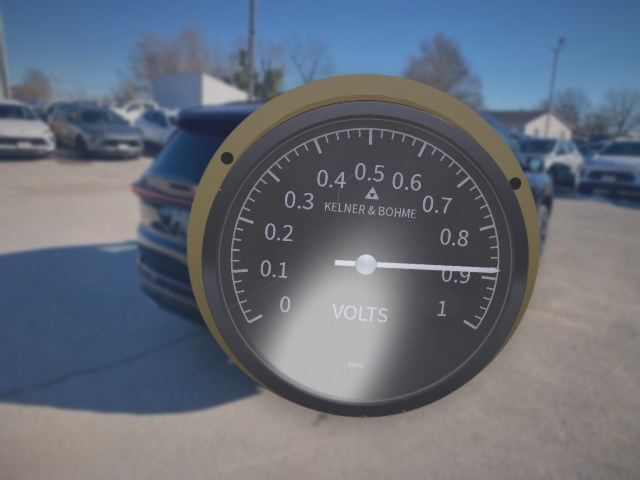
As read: 0.88 V
